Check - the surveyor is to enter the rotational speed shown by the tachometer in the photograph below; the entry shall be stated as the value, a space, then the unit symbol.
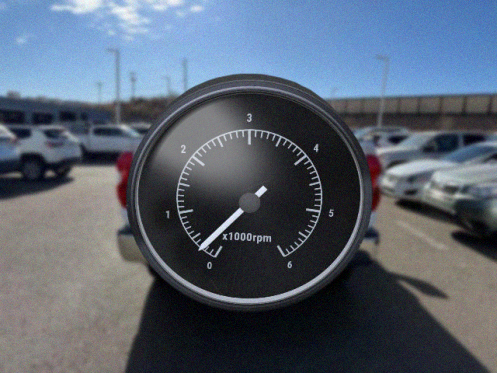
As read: 300 rpm
